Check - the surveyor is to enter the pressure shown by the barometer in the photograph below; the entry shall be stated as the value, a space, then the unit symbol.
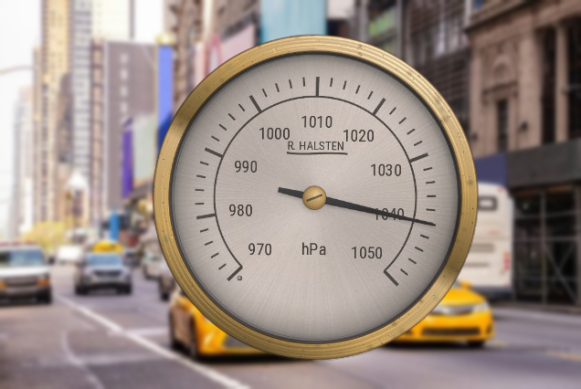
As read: 1040 hPa
